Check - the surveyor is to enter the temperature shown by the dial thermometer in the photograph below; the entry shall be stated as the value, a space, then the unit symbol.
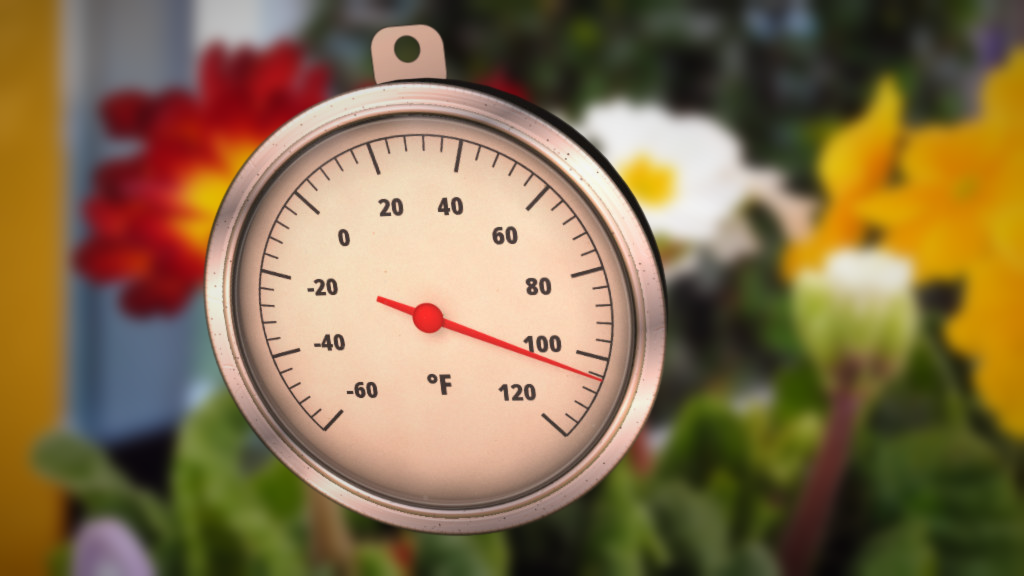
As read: 104 °F
